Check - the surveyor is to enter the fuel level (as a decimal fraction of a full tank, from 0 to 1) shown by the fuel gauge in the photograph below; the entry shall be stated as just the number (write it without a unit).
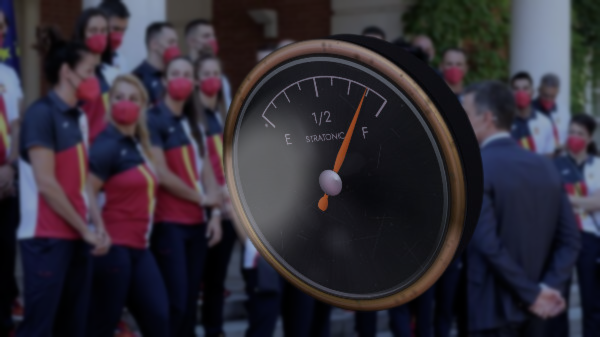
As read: 0.875
